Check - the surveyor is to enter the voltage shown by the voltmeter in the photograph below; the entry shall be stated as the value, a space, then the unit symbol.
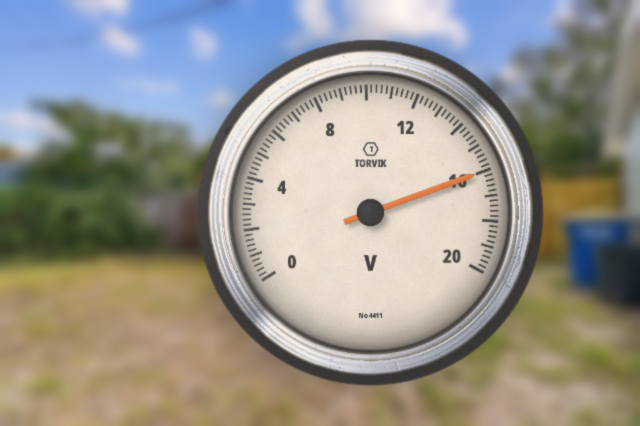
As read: 16 V
